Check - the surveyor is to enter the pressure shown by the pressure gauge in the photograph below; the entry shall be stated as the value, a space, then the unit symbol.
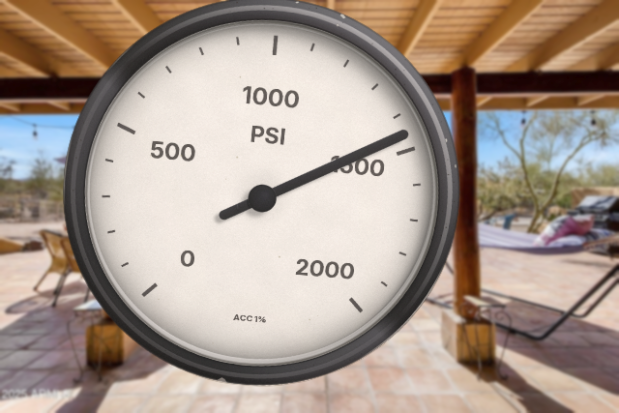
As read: 1450 psi
